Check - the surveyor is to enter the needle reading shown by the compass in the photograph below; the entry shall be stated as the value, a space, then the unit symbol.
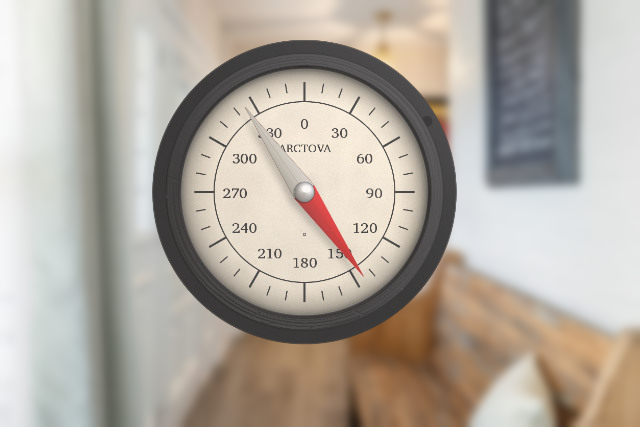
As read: 145 °
